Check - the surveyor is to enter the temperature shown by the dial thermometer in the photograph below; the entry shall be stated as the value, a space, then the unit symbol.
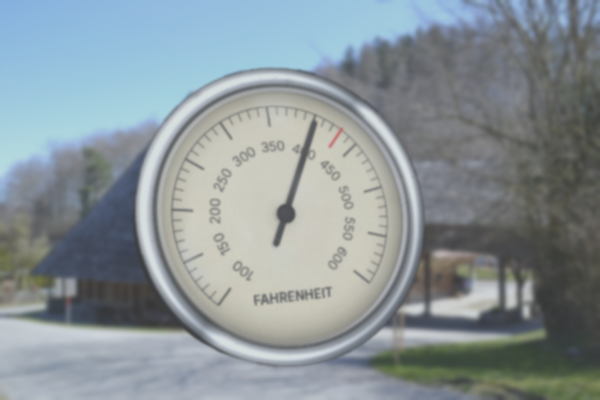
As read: 400 °F
